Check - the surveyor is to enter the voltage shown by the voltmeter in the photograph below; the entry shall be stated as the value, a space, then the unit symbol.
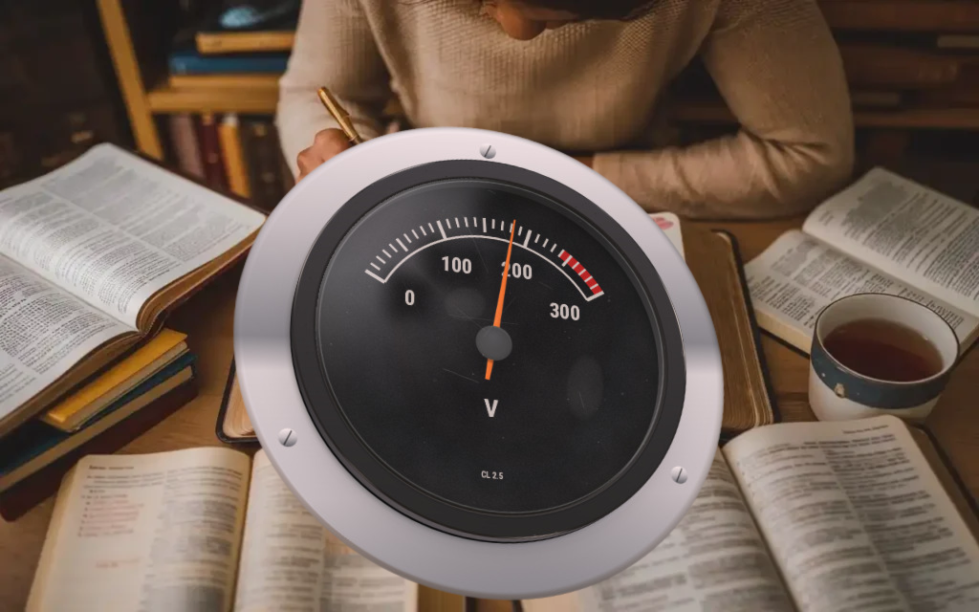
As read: 180 V
